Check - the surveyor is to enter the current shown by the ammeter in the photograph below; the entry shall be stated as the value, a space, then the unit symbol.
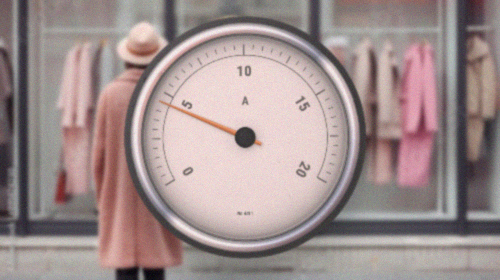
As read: 4.5 A
